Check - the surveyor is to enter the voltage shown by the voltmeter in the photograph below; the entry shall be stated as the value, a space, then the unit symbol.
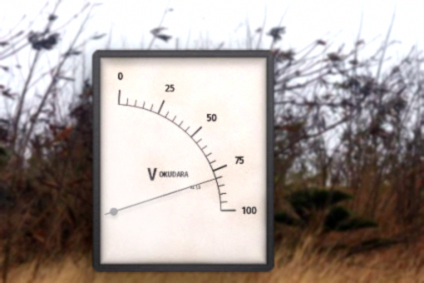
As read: 80 V
